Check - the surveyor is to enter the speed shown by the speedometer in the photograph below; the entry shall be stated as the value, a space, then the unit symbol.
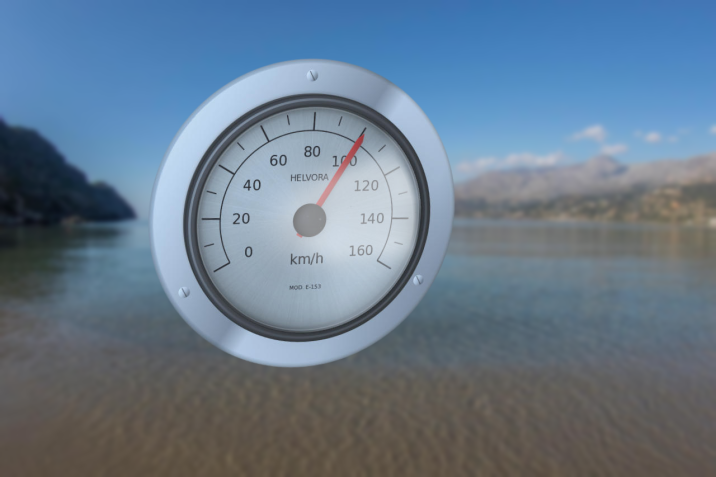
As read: 100 km/h
